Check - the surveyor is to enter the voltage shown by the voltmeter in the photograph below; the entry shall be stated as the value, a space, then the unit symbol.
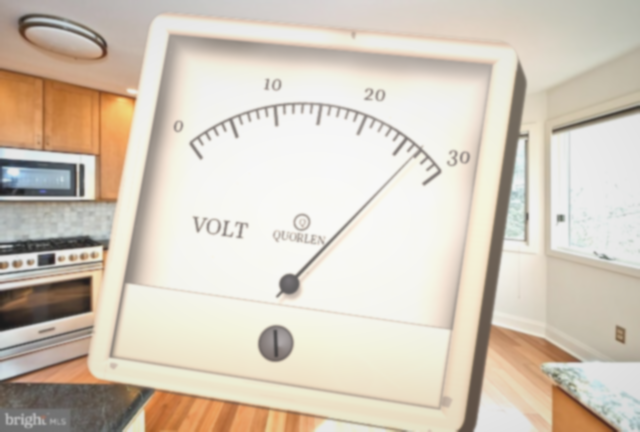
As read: 27 V
